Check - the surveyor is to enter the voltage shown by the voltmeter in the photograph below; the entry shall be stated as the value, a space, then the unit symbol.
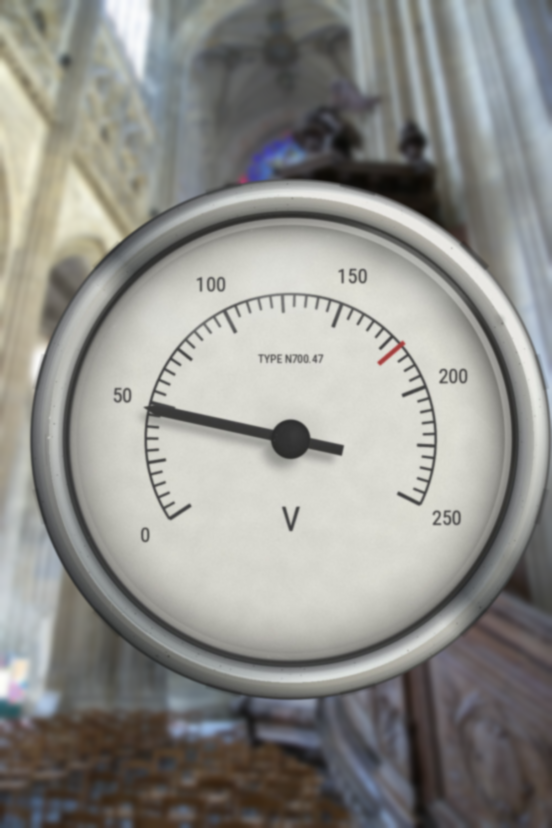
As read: 47.5 V
